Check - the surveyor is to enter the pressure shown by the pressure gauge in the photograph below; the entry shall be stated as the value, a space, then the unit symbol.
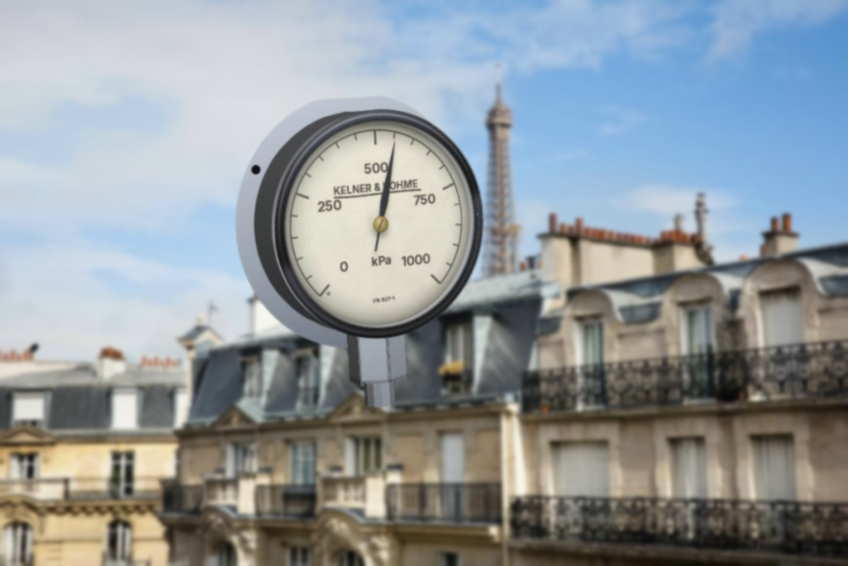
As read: 550 kPa
